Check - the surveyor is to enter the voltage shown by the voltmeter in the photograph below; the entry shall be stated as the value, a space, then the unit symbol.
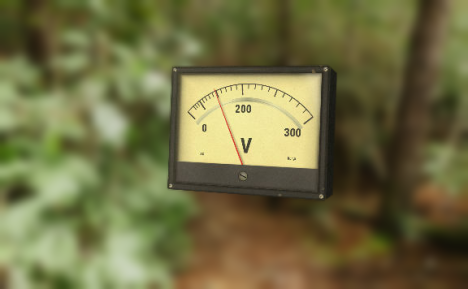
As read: 150 V
